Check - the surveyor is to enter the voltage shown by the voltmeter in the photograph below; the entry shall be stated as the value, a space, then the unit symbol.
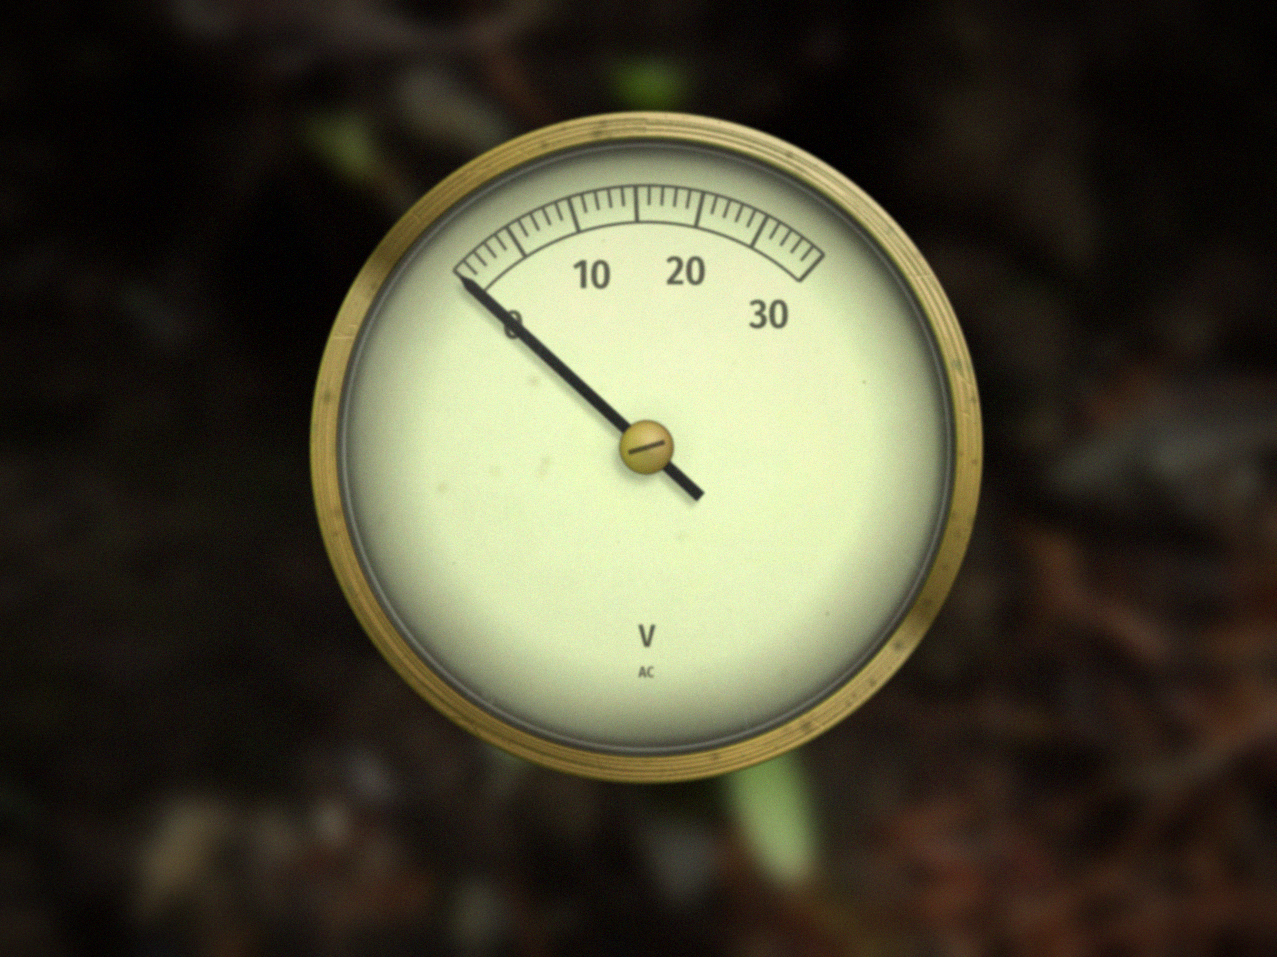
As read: 0 V
